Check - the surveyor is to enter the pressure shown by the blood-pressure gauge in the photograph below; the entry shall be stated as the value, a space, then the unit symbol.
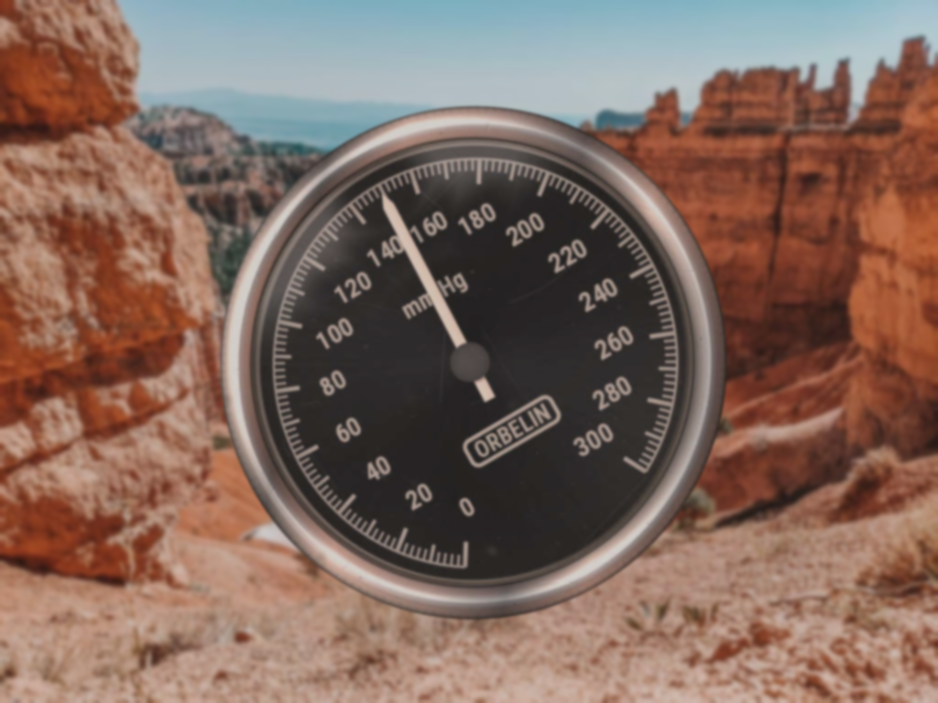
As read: 150 mmHg
